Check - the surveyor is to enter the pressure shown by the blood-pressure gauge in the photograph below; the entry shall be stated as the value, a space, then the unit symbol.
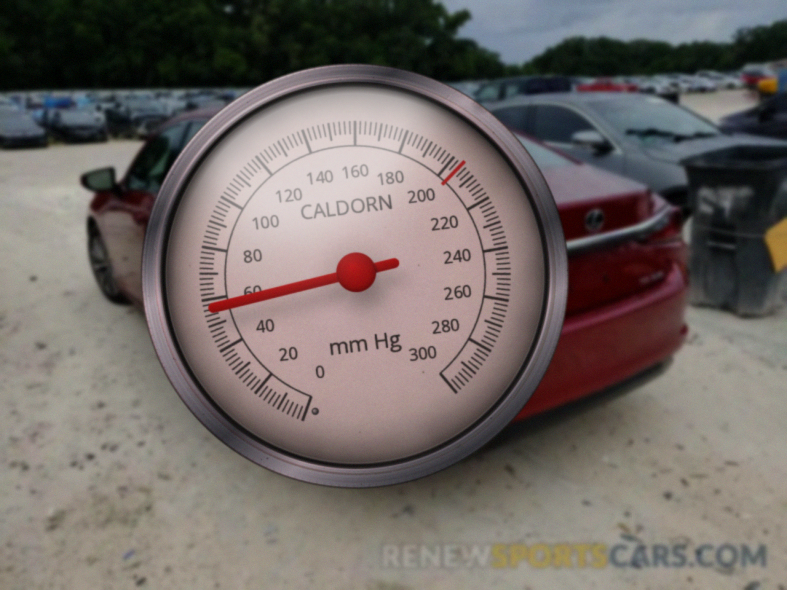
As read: 56 mmHg
